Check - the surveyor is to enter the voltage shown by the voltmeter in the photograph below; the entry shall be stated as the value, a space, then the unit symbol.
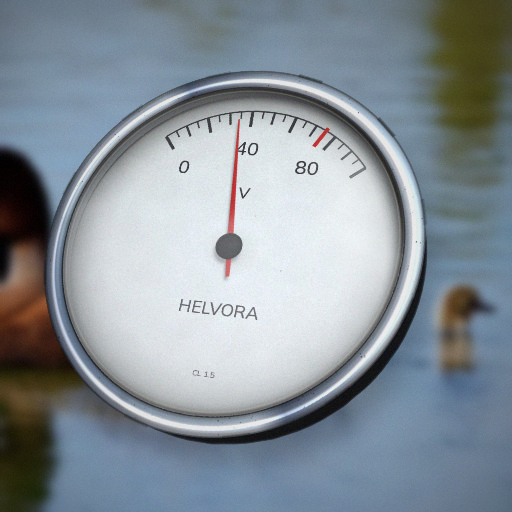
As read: 35 V
